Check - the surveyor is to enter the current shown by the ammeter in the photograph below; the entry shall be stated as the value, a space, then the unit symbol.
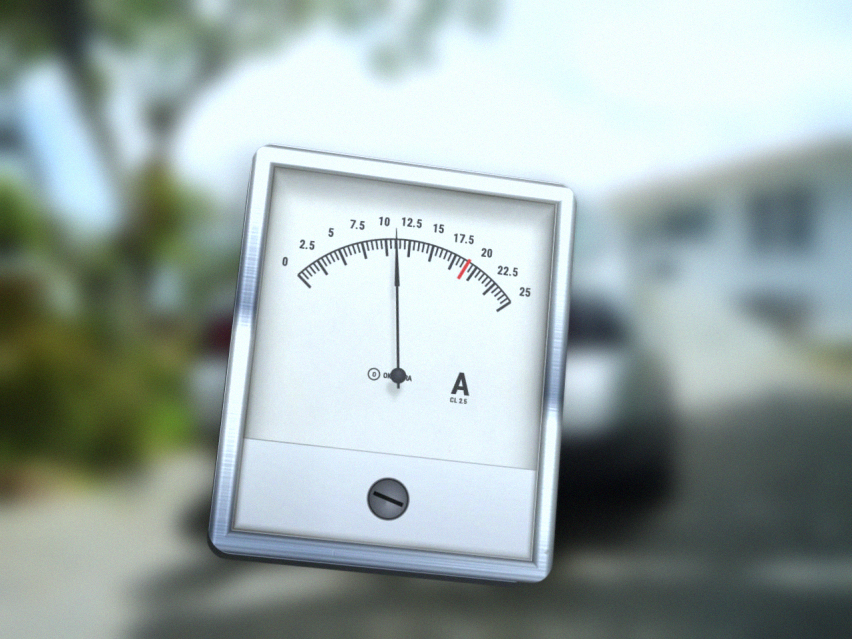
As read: 11 A
